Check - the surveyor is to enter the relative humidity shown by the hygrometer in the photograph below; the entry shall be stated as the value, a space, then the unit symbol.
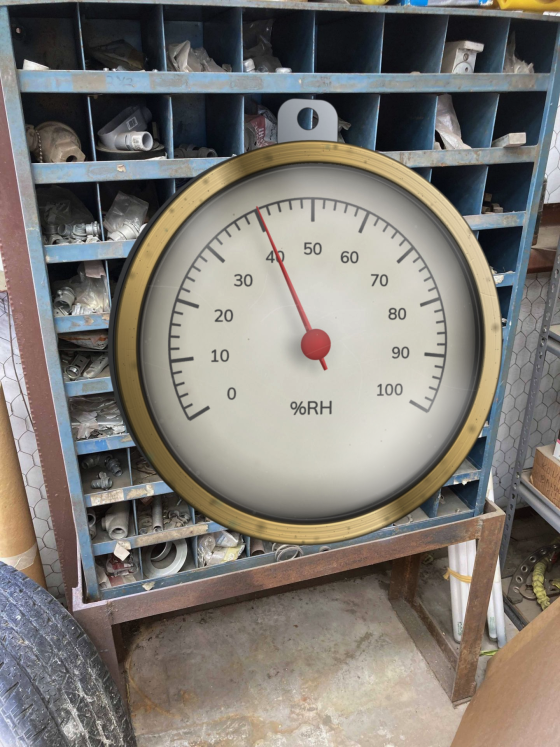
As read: 40 %
